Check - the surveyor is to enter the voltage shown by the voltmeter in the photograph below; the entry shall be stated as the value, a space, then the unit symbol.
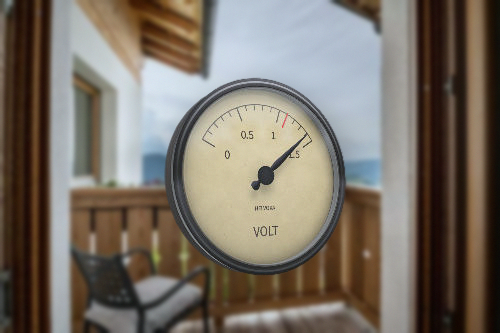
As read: 1.4 V
